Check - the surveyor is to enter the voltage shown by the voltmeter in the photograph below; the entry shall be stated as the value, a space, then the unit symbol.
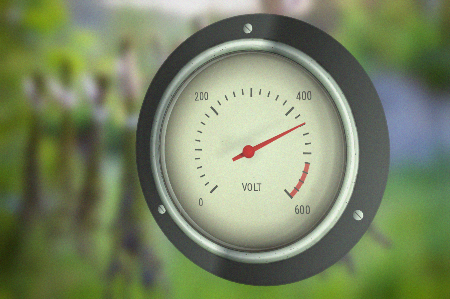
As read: 440 V
